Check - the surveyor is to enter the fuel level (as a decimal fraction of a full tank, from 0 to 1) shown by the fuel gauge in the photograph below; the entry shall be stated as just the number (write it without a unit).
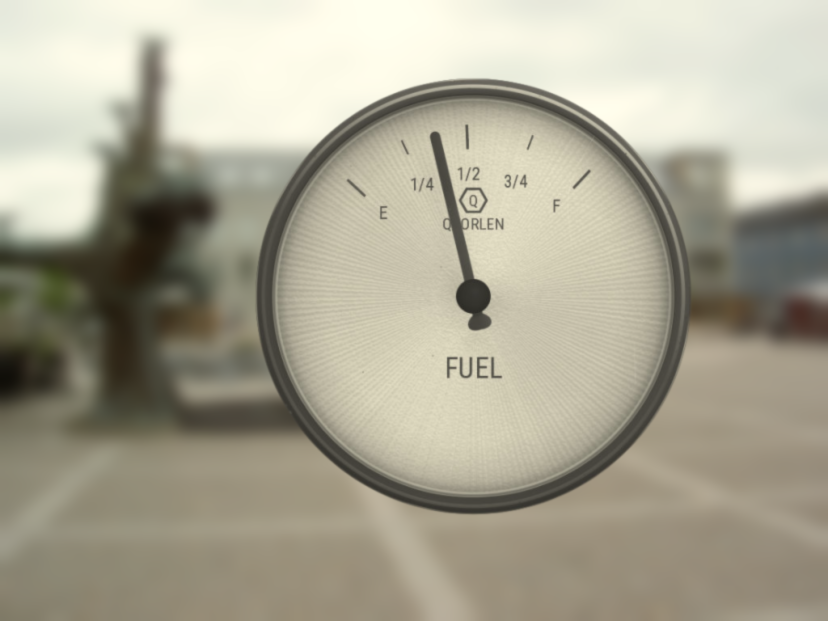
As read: 0.375
